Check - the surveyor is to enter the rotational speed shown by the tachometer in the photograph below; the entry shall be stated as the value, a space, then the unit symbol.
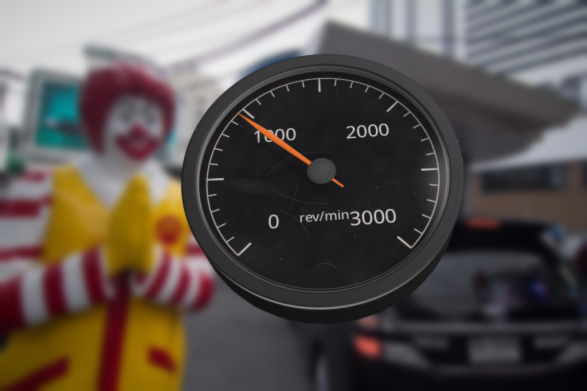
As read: 950 rpm
